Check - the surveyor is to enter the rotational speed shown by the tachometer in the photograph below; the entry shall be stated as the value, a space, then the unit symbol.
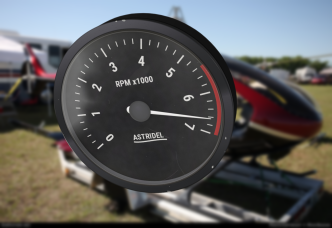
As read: 6600 rpm
